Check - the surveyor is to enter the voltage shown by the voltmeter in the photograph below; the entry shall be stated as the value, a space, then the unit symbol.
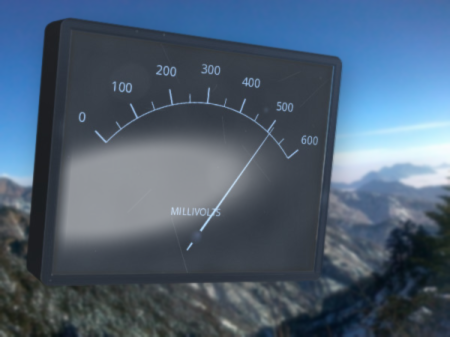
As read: 500 mV
